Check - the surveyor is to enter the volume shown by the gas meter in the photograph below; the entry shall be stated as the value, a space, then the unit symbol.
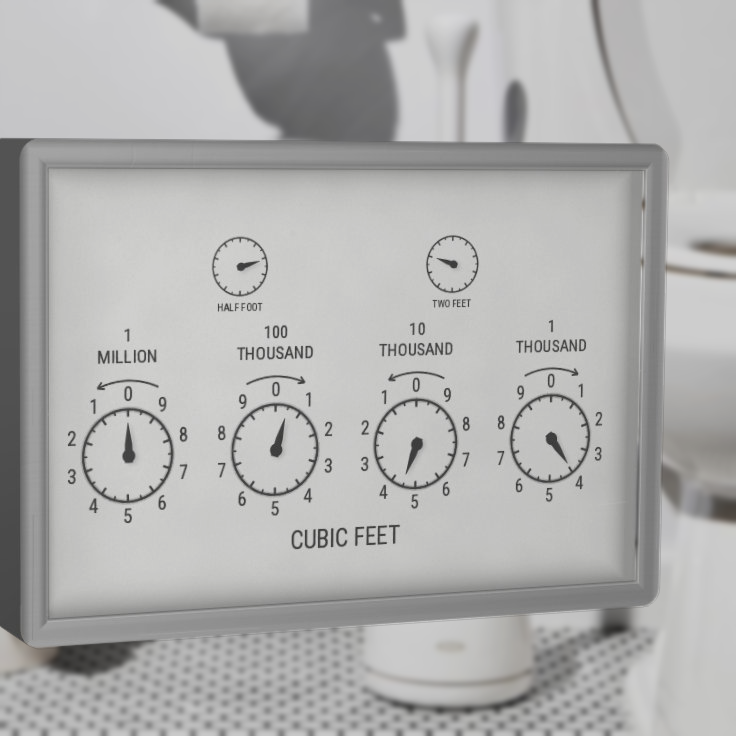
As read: 4400 ft³
